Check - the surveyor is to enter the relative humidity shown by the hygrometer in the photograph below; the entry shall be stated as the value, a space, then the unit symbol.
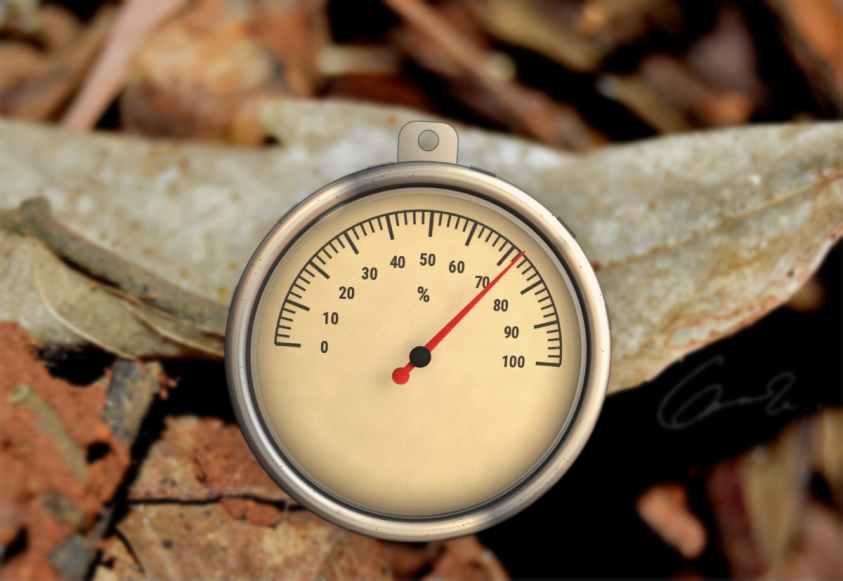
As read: 72 %
